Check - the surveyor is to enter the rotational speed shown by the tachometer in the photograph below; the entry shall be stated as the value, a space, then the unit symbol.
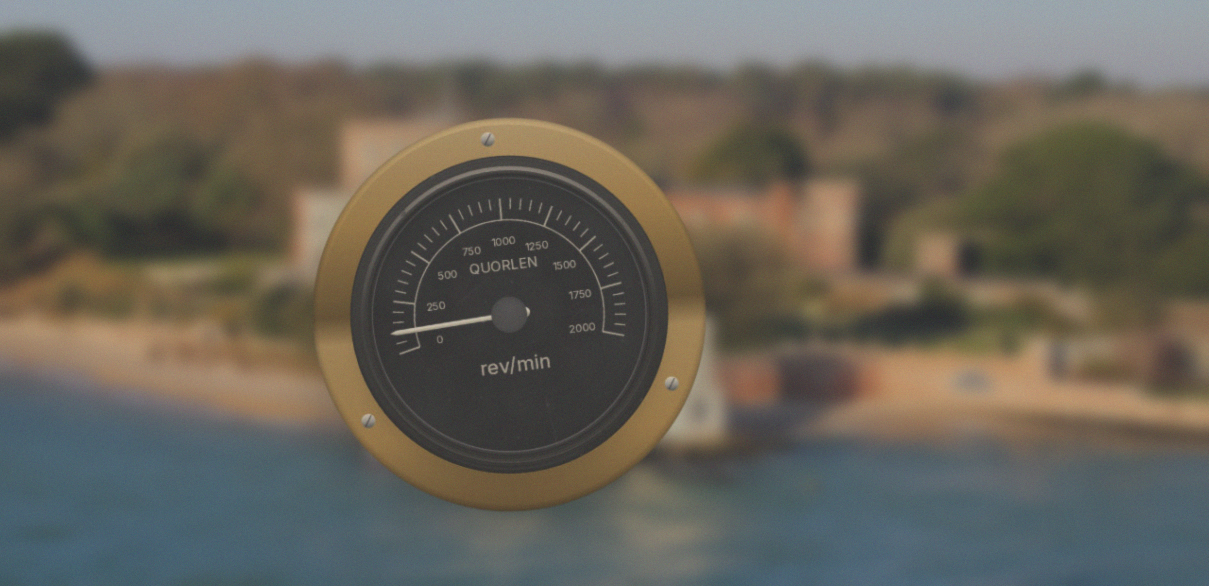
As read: 100 rpm
